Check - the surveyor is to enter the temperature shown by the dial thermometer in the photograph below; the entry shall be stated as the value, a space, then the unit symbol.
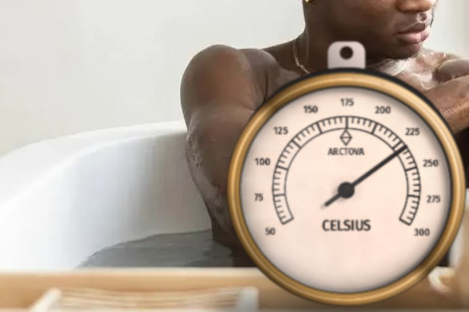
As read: 230 °C
